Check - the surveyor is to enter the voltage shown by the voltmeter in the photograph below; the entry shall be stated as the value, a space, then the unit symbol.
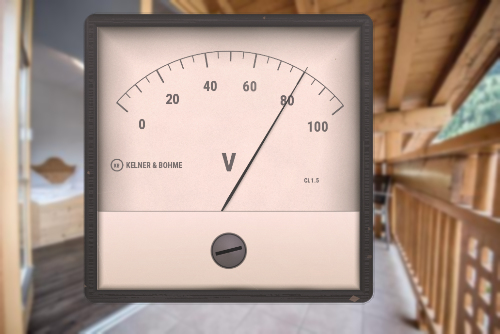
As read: 80 V
